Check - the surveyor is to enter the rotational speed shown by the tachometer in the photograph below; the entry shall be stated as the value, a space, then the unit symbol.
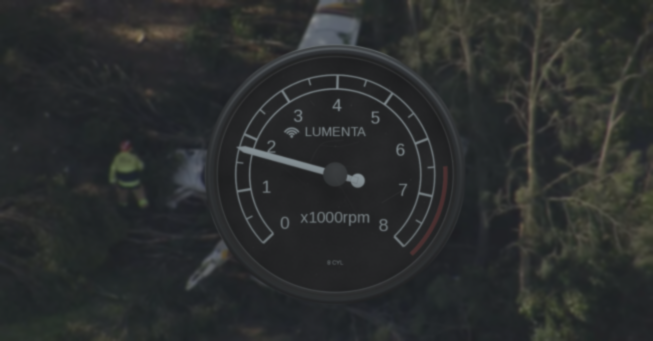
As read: 1750 rpm
